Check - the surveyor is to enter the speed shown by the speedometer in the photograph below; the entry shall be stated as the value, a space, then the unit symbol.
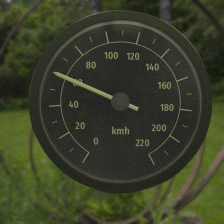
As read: 60 km/h
